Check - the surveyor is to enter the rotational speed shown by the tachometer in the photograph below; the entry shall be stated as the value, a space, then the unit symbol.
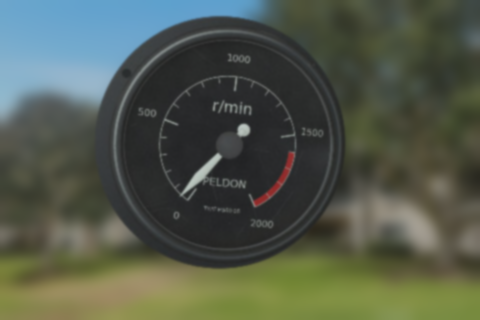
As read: 50 rpm
